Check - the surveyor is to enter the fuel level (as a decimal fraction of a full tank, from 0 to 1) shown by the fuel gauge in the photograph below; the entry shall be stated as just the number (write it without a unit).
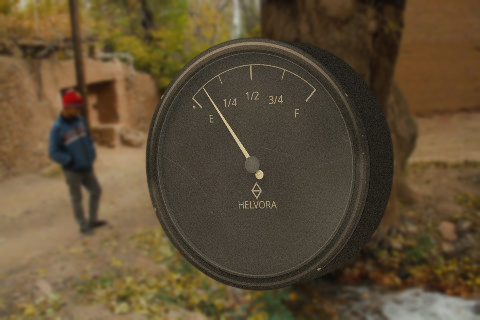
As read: 0.125
